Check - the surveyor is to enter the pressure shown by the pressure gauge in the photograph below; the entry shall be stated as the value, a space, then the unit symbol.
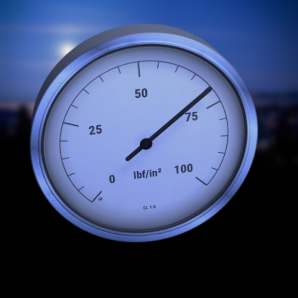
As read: 70 psi
